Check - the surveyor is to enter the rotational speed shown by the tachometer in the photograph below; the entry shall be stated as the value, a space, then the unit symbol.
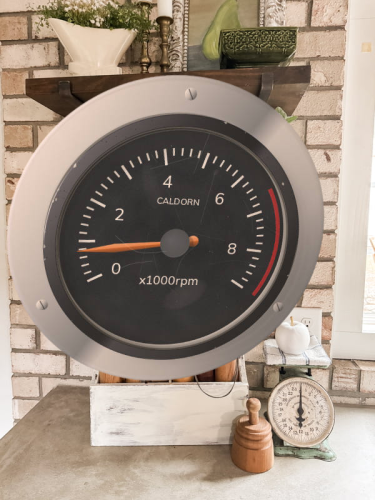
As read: 800 rpm
